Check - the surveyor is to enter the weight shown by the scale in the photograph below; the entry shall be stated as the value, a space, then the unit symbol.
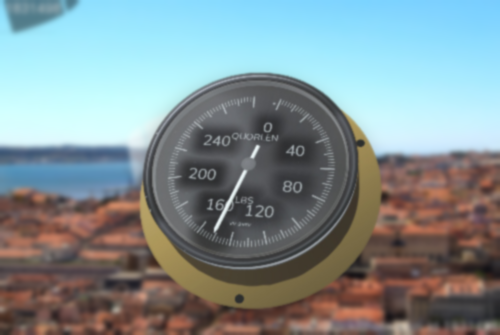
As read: 150 lb
